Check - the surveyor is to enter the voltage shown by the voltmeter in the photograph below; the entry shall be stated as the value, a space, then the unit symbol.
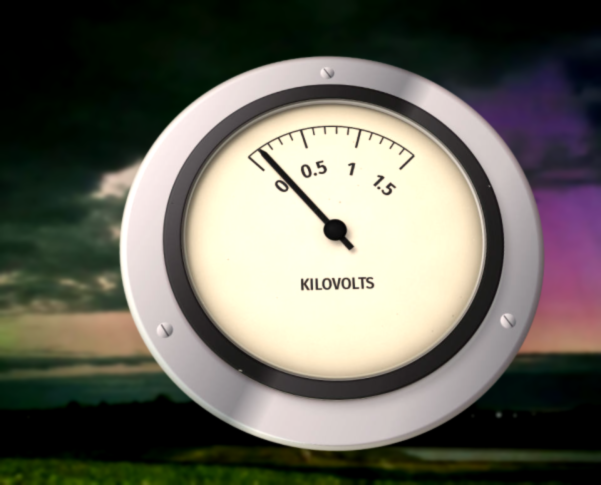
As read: 0.1 kV
